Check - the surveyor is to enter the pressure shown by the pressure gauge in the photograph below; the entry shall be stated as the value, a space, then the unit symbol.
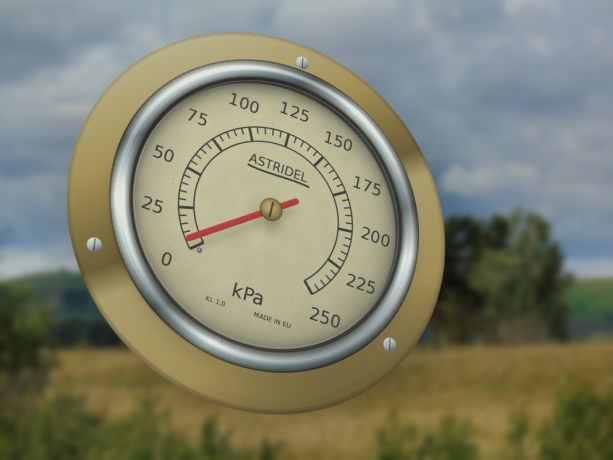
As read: 5 kPa
